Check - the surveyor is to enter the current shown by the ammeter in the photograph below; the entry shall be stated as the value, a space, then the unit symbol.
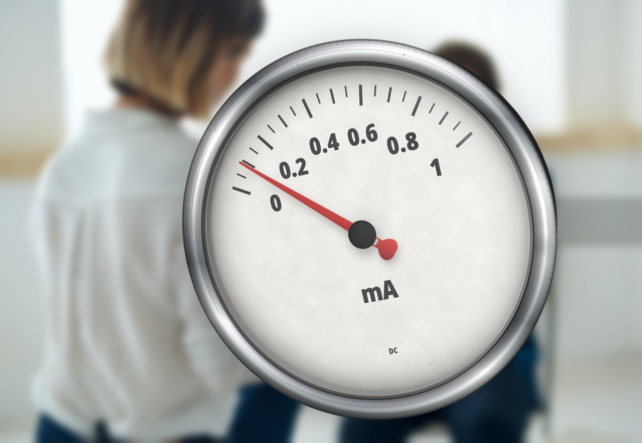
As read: 0.1 mA
